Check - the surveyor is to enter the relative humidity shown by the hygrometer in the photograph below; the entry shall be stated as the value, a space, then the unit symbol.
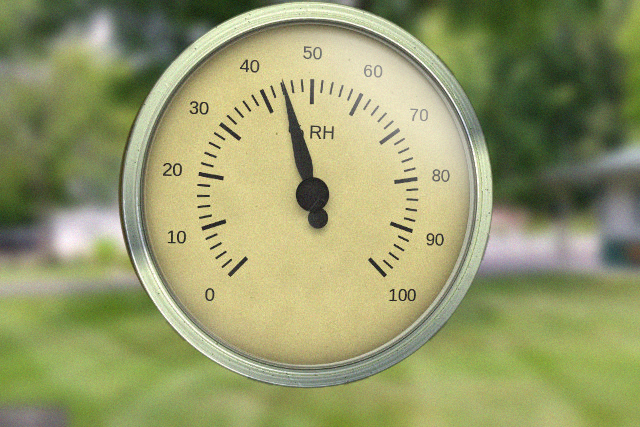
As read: 44 %
